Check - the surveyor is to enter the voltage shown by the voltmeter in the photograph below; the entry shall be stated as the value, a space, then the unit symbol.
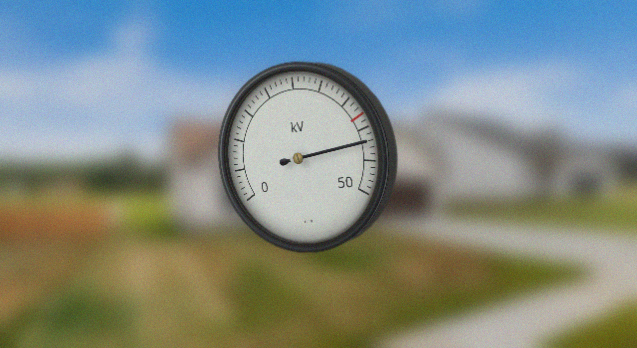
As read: 42 kV
